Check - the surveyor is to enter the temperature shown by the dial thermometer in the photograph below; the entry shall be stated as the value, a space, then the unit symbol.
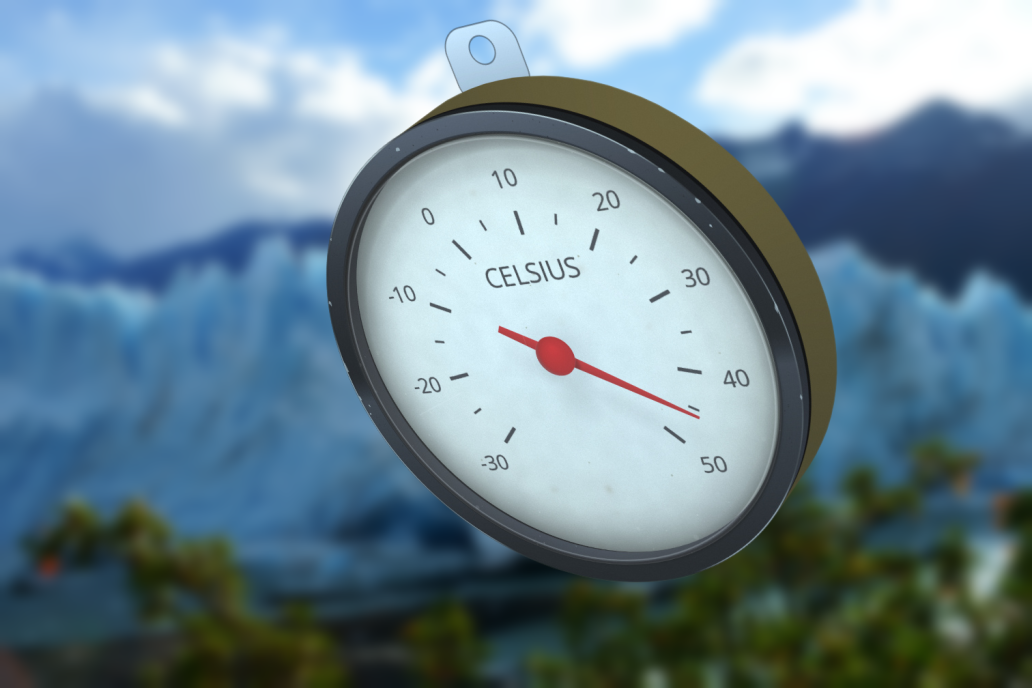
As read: 45 °C
